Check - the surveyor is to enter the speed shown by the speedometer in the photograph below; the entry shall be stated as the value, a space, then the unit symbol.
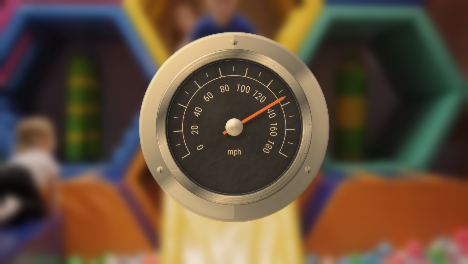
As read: 135 mph
